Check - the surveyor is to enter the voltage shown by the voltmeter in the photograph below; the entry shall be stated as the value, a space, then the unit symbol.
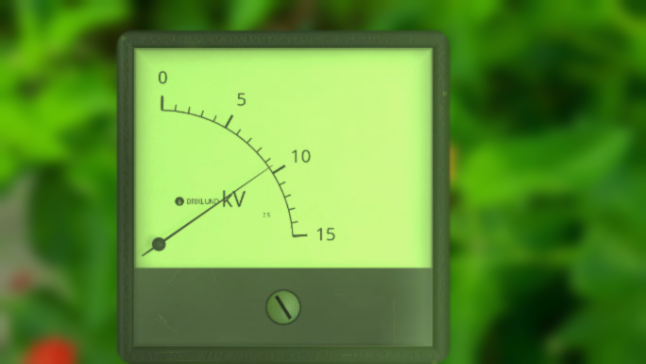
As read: 9.5 kV
